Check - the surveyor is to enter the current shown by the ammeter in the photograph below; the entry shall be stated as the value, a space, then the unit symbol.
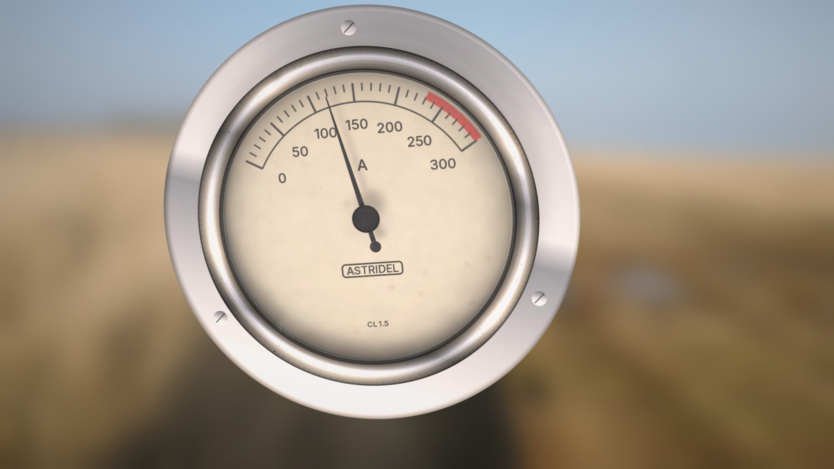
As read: 120 A
